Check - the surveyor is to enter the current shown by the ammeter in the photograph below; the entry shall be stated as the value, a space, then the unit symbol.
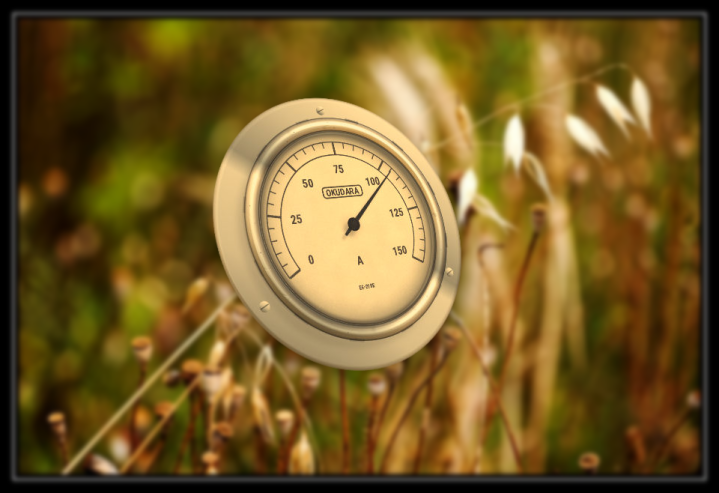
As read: 105 A
